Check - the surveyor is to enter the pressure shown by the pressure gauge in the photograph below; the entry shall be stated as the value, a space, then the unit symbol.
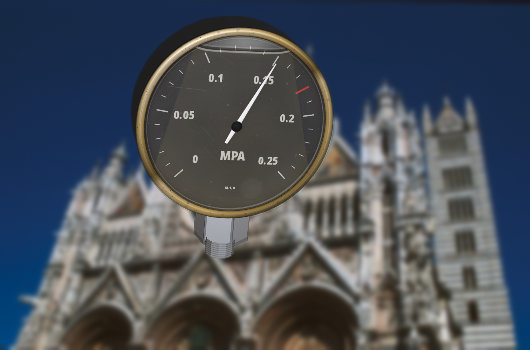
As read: 0.15 MPa
